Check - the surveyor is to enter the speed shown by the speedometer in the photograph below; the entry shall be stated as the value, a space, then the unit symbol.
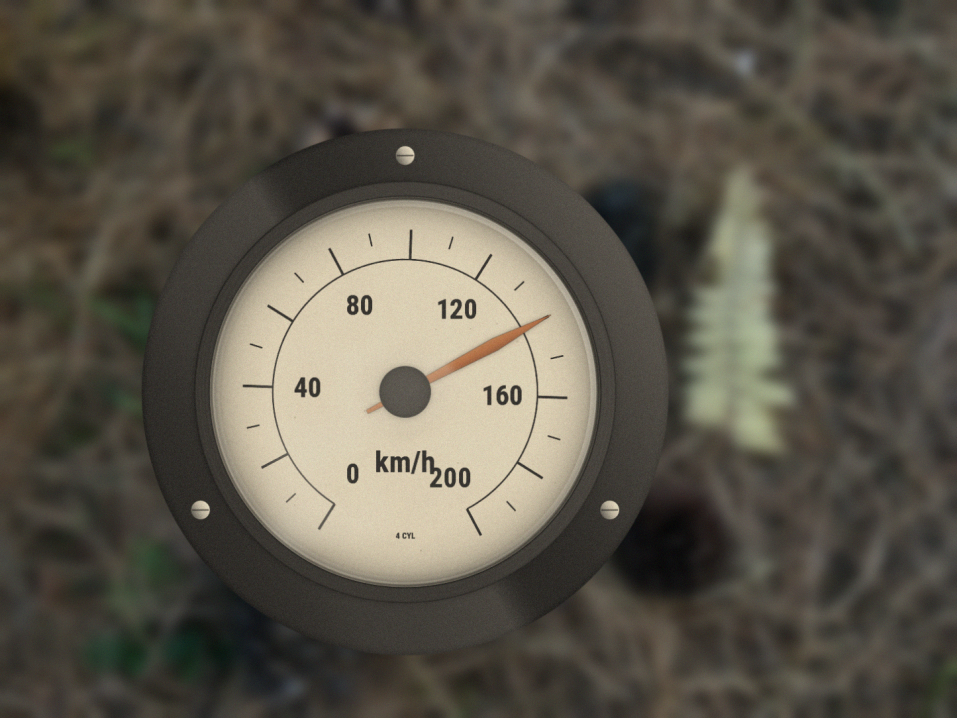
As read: 140 km/h
